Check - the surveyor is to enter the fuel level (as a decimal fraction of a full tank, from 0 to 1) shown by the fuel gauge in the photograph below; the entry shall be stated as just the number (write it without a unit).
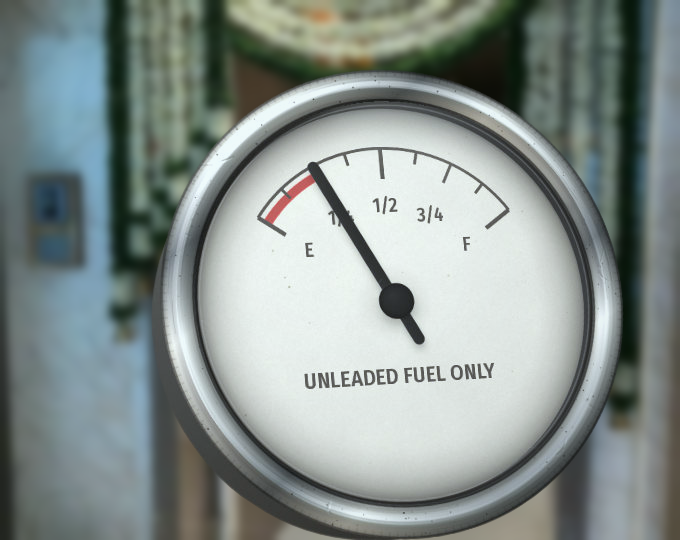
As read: 0.25
